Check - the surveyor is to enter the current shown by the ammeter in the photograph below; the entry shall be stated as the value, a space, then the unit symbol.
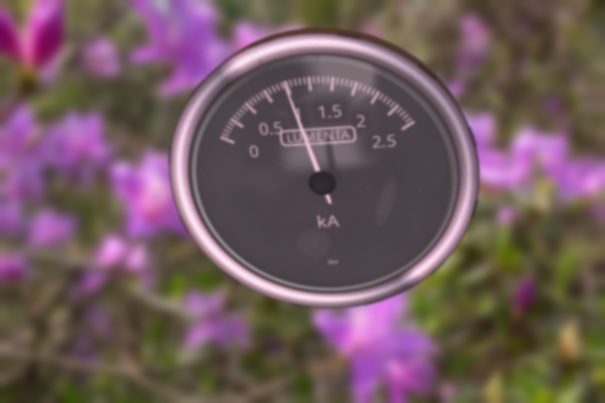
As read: 1 kA
